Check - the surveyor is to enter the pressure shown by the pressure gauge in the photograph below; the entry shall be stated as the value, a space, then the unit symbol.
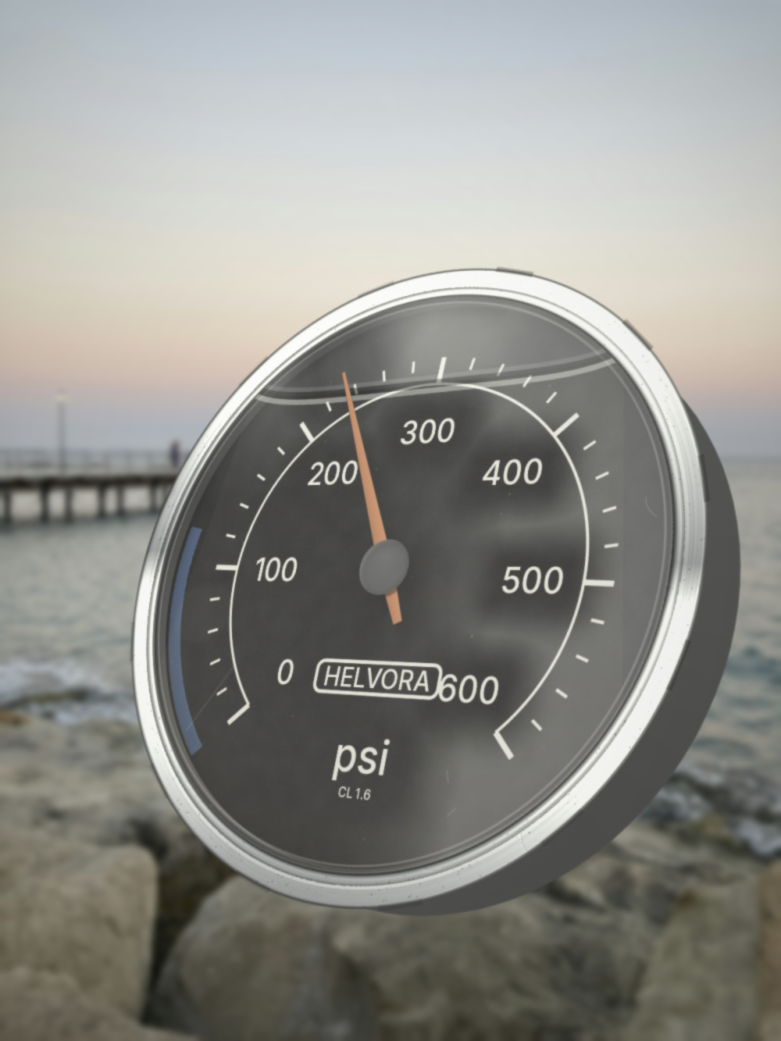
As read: 240 psi
